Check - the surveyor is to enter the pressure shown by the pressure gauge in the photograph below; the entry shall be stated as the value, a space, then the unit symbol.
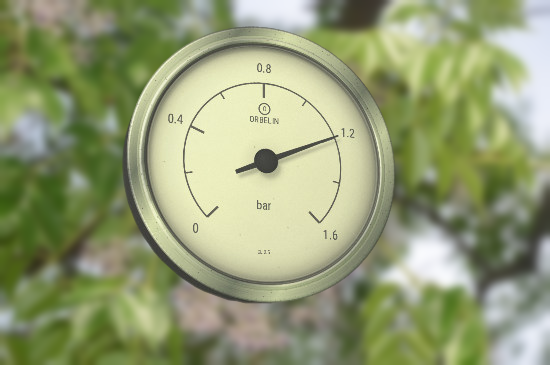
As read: 1.2 bar
